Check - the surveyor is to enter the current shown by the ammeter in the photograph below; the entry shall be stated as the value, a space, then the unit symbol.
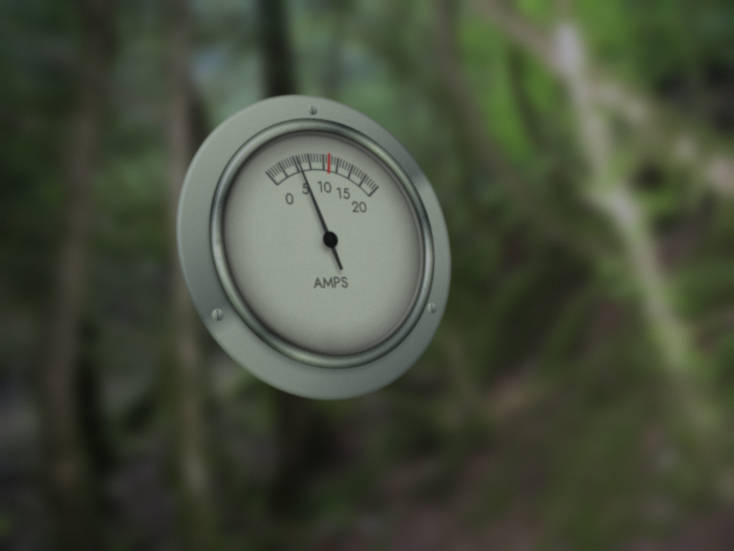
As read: 5 A
